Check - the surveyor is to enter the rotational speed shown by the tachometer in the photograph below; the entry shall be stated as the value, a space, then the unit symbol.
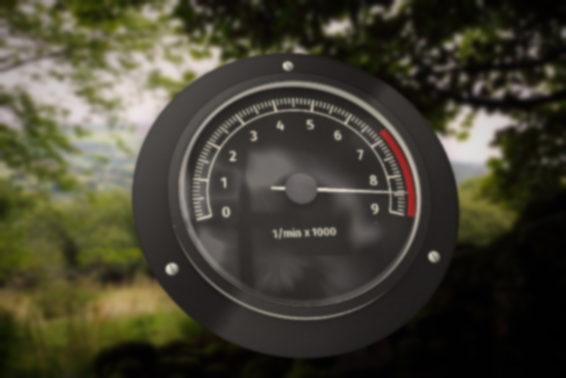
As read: 8500 rpm
